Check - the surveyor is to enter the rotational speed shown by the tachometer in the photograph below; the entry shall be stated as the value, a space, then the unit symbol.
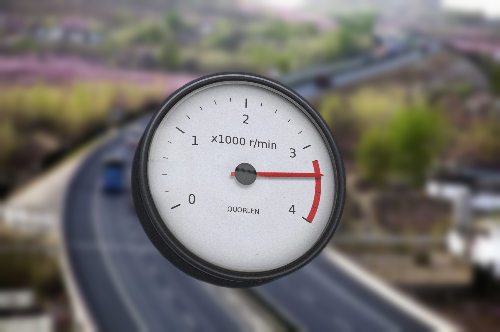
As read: 3400 rpm
